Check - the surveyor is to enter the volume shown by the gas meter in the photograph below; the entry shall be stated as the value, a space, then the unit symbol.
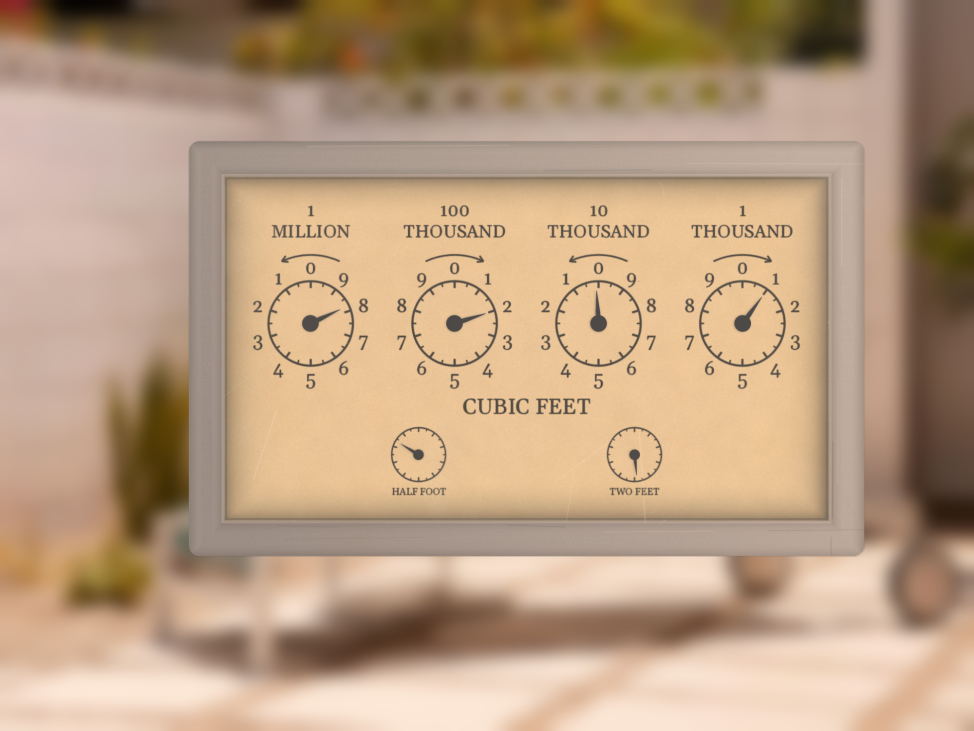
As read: 820100 ft³
